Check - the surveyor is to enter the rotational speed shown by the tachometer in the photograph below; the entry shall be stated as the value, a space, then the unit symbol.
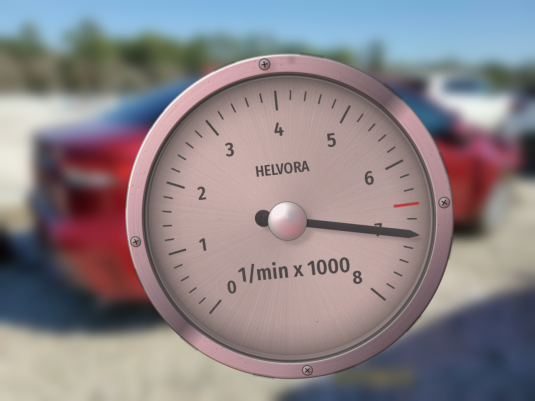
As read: 7000 rpm
